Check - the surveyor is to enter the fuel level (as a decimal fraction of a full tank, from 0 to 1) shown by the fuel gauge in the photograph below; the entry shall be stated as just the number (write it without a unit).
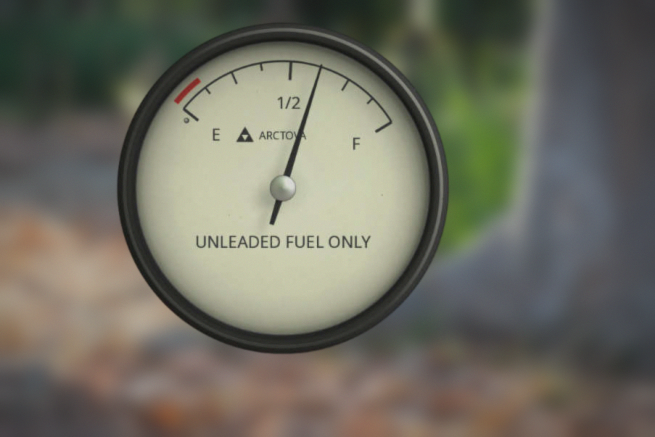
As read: 0.625
